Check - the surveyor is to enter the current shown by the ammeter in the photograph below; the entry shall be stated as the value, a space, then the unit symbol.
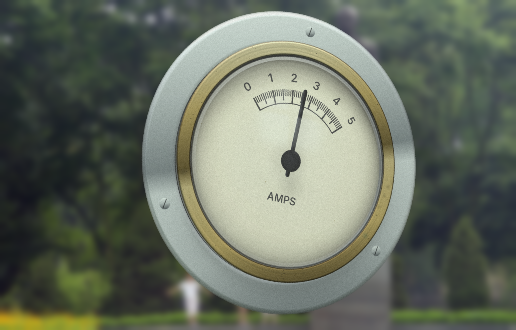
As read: 2.5 A
